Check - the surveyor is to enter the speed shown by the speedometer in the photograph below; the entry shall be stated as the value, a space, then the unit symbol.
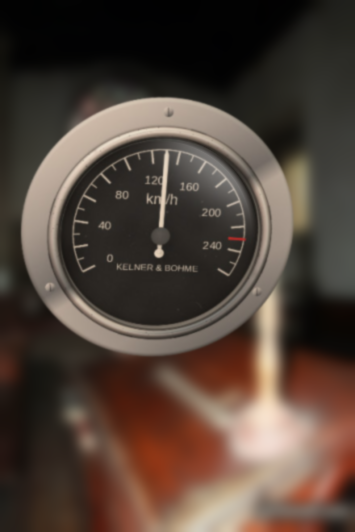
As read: 130 km/h
